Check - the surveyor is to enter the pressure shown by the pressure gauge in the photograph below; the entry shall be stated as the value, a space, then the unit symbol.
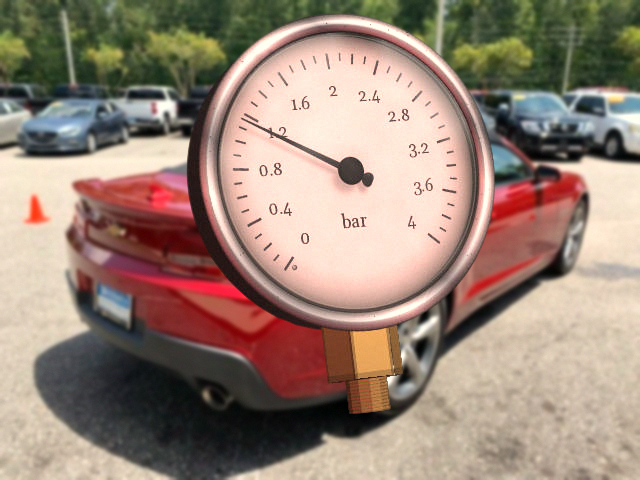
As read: 1.15 bar
